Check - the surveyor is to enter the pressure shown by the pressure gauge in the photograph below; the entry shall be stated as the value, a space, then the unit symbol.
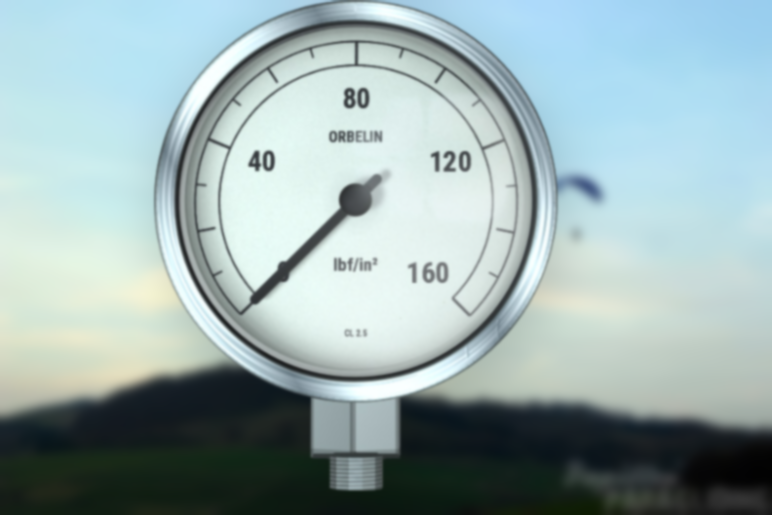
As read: 0 psi
